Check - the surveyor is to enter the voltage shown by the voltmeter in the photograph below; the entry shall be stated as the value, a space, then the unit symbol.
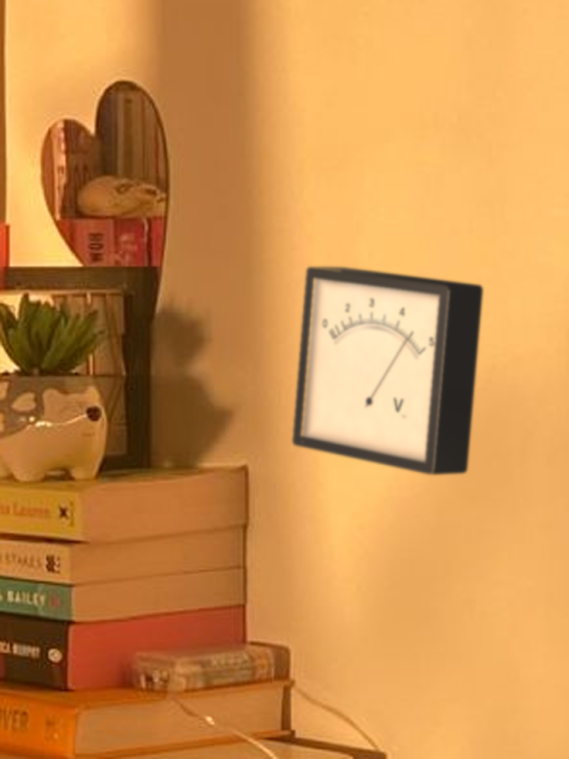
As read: 4.5 V
